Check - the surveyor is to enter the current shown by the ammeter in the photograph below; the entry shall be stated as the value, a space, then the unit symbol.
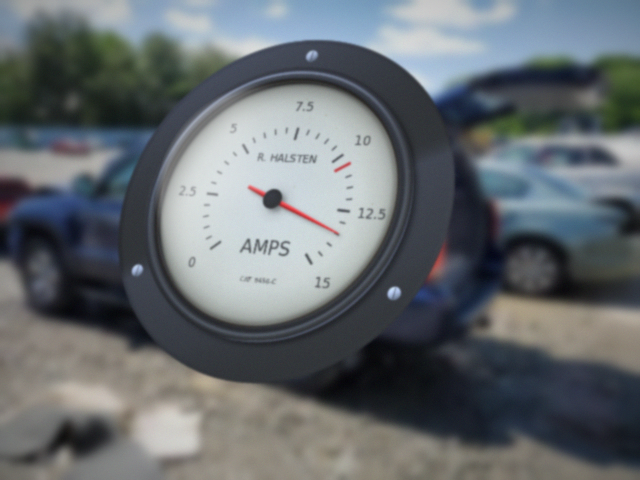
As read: 13.5 A
